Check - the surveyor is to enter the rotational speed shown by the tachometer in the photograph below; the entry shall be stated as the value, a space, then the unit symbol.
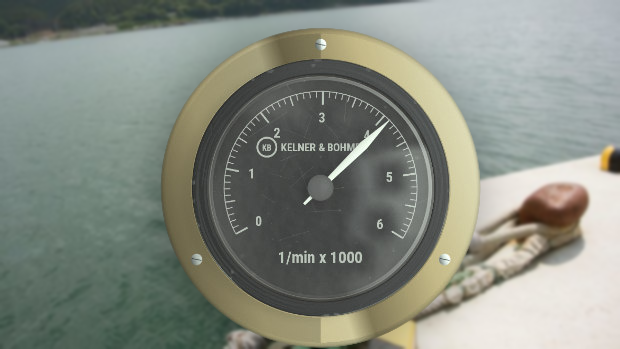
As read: 4100 rpm
